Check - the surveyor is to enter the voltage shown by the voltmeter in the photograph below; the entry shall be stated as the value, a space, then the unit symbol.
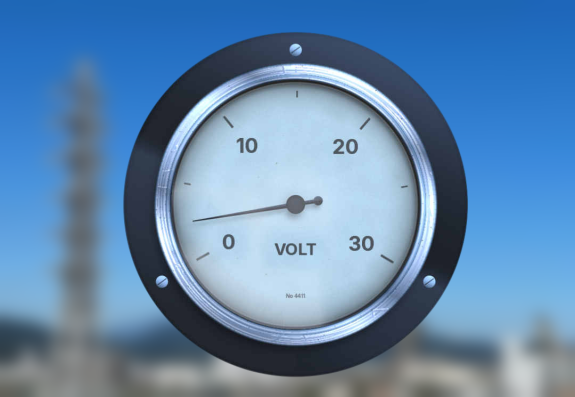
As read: 2.5 V
